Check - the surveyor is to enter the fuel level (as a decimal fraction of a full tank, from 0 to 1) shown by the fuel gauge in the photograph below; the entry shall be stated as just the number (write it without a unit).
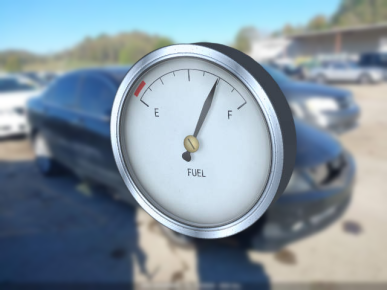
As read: 0.75
